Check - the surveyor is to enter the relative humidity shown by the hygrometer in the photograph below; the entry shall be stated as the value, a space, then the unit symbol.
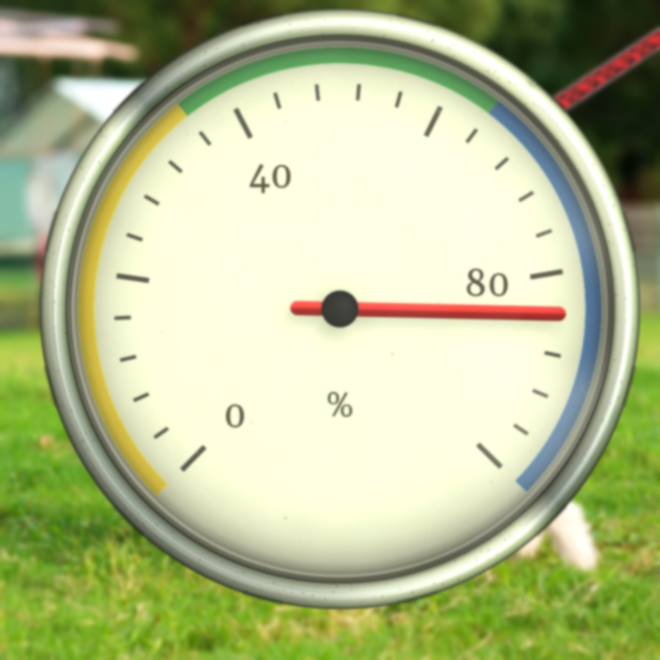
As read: 84 %
